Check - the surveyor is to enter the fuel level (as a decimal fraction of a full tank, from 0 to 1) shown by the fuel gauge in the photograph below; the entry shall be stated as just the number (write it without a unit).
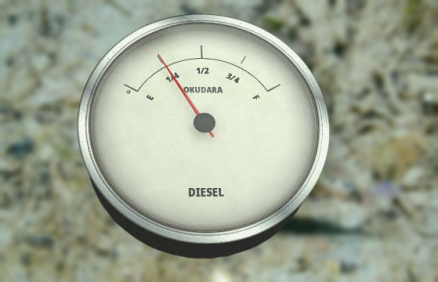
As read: 0.25
